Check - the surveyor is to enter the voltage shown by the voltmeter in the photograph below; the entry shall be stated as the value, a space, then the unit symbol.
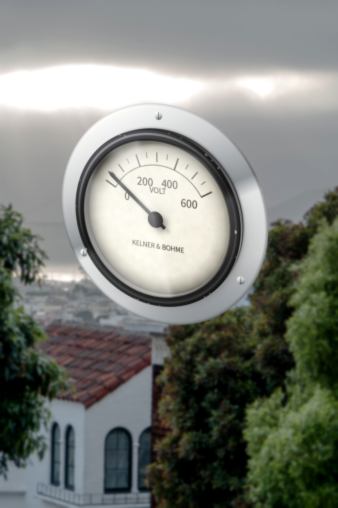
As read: 50 V
